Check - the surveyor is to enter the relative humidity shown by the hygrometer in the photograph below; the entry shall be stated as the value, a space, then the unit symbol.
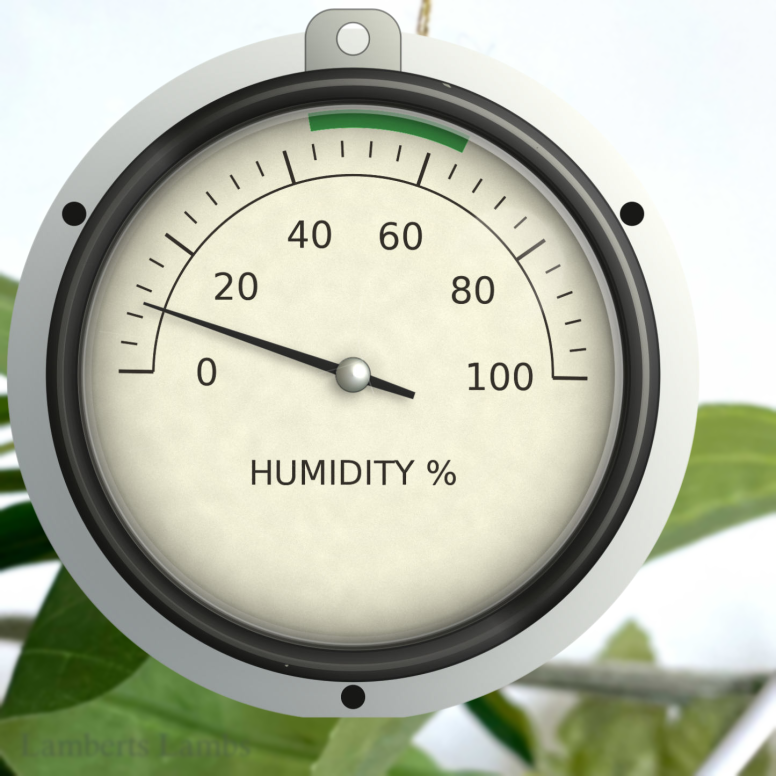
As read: 10 %
